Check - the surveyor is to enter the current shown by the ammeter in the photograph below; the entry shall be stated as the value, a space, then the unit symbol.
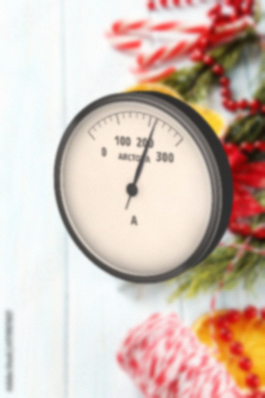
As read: 220 A
